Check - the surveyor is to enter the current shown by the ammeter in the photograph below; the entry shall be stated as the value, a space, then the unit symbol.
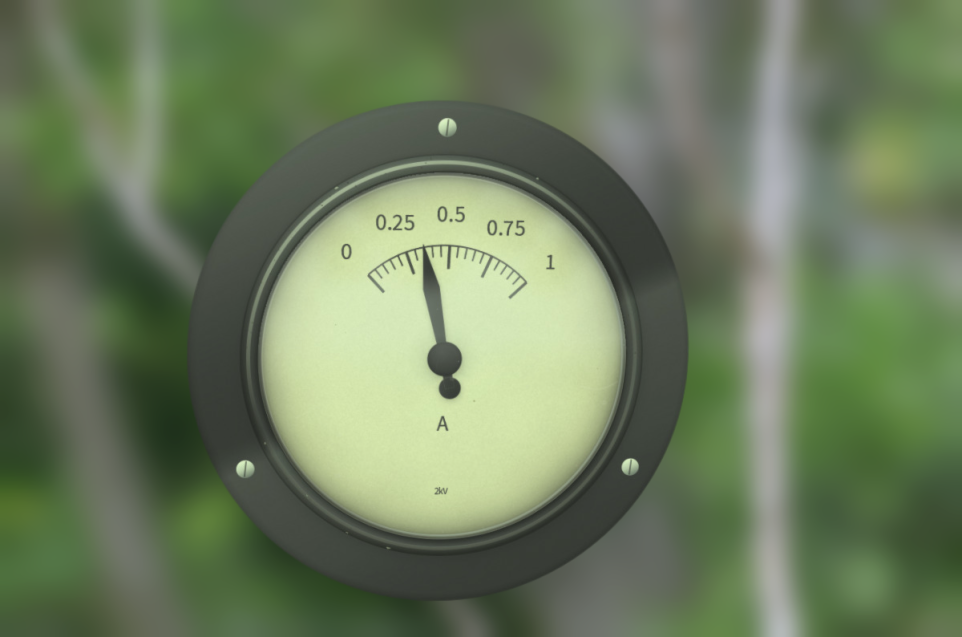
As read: 0.35 A
